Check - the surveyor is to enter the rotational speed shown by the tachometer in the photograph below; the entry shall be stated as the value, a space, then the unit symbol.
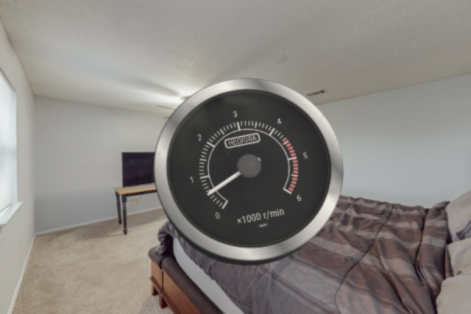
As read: 500 rpm
